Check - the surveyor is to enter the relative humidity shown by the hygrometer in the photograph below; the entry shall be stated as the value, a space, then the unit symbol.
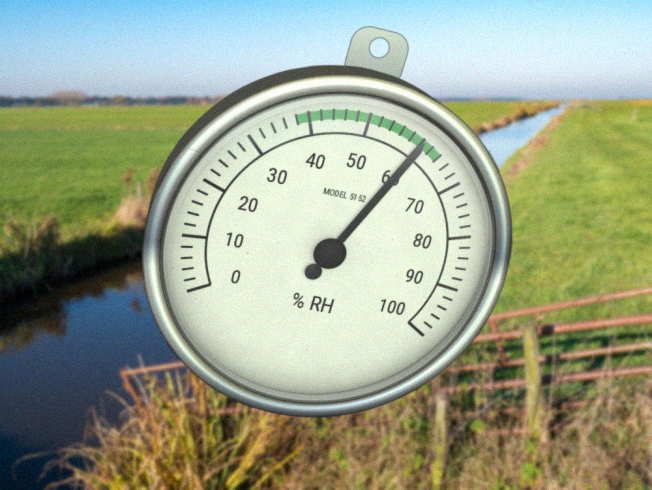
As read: 60 %
